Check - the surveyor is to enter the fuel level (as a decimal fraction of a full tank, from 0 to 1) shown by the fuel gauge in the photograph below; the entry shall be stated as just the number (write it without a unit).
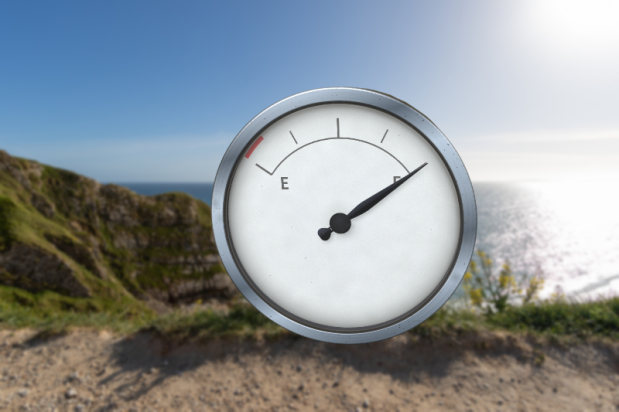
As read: 1
